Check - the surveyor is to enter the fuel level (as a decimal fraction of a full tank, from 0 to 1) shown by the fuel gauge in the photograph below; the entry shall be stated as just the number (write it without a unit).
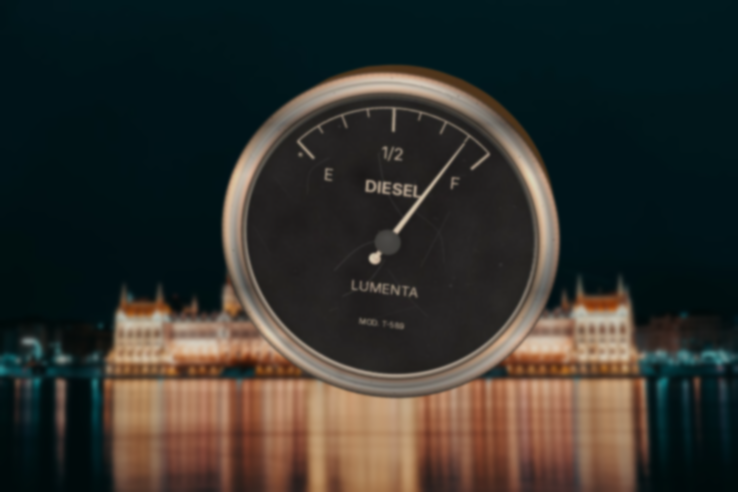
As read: 0.875
